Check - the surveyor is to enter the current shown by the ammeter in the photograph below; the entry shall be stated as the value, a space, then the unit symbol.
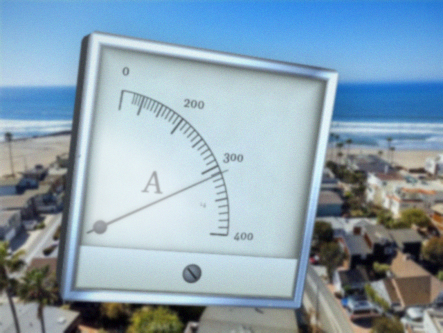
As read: 310 A
